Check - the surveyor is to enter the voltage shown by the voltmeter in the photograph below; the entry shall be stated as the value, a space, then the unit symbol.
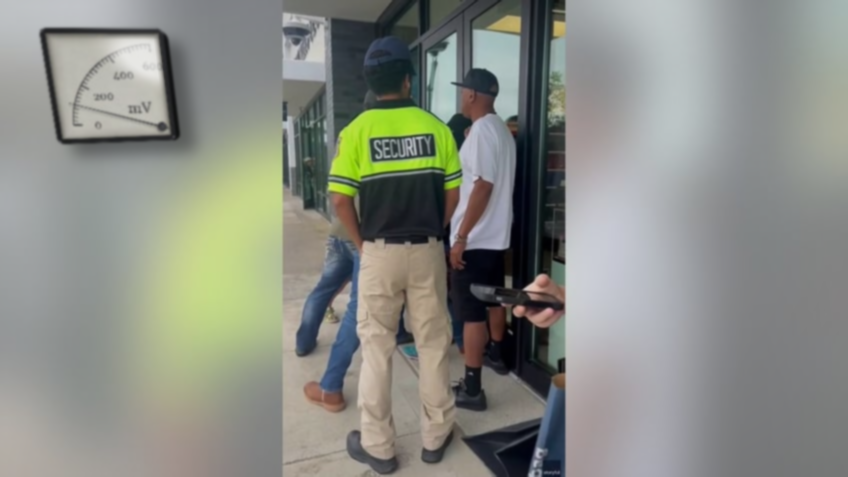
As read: 100 mV
